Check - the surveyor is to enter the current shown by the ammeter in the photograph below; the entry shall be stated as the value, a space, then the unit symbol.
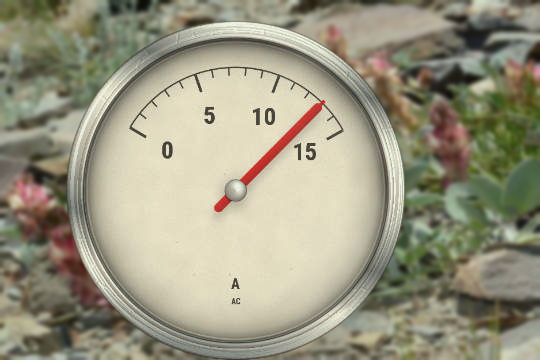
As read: 13 A
